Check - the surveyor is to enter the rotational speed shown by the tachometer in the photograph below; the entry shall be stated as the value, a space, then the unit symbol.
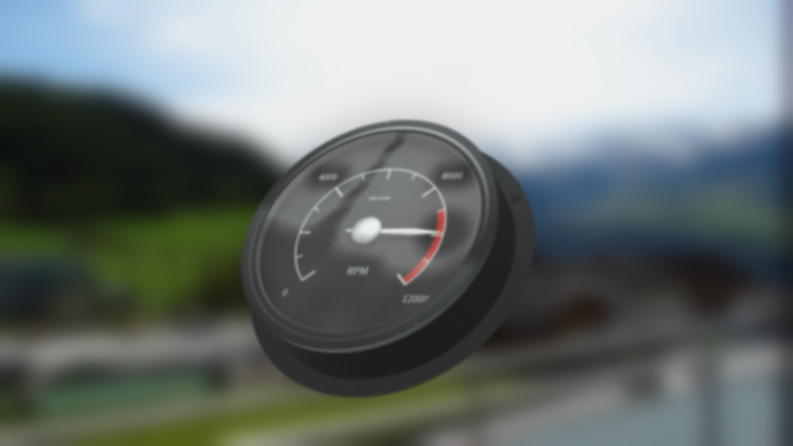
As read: 10000 rpm
